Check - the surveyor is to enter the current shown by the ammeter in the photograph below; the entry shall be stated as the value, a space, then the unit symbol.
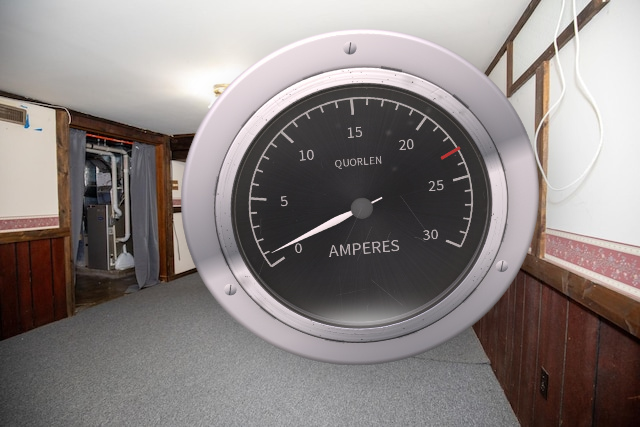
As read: 1 A
